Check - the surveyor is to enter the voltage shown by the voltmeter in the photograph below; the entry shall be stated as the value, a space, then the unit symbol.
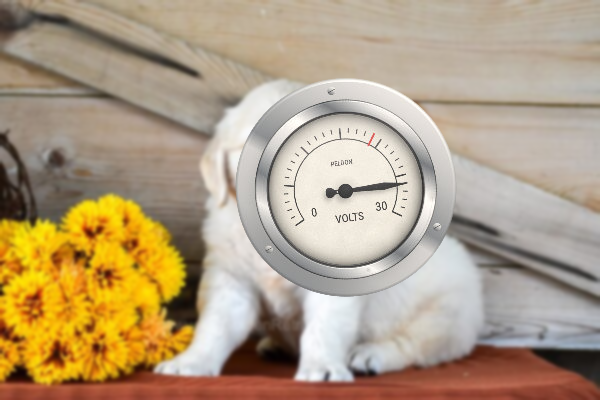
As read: 26 V
